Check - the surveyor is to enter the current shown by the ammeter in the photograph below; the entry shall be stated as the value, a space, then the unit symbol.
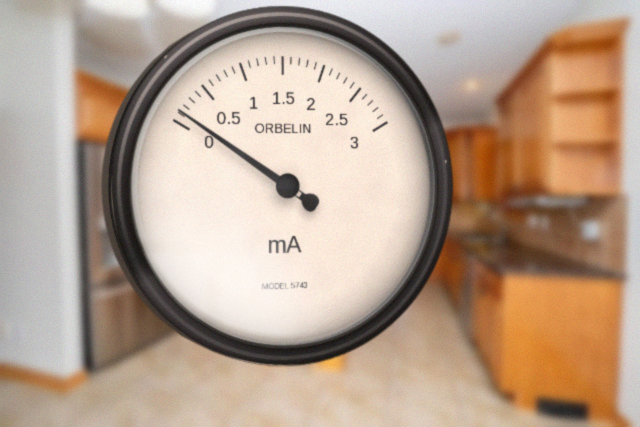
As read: 0.1 mA
